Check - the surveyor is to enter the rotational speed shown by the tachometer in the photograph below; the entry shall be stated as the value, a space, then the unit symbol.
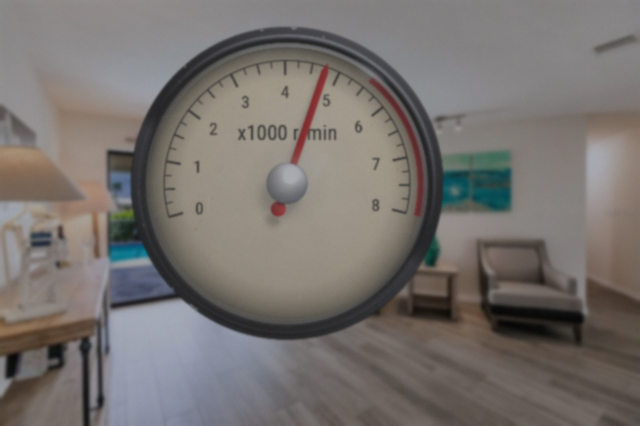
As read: 4750 rpm
